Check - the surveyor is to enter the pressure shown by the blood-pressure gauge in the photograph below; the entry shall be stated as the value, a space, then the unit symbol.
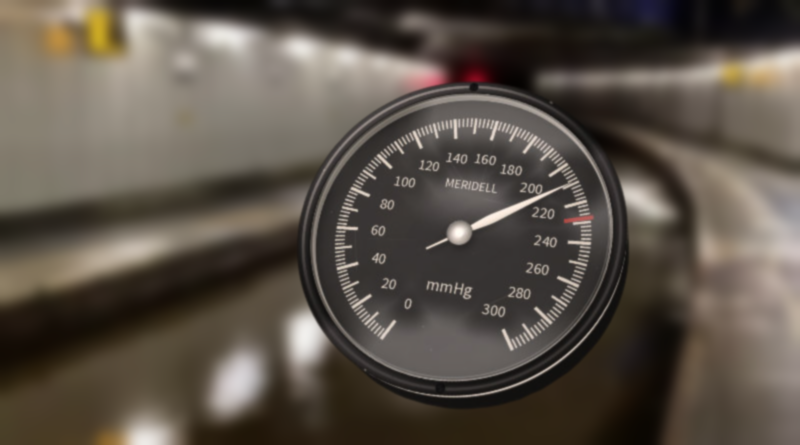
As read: 210 mmHg
